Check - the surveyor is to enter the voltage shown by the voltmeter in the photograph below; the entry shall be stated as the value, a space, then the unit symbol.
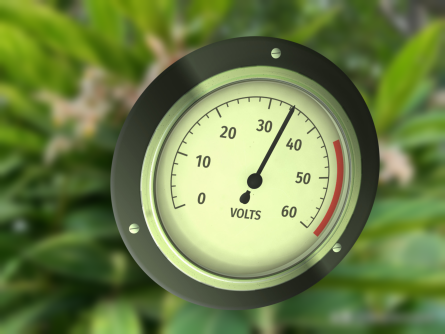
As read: 34 V
